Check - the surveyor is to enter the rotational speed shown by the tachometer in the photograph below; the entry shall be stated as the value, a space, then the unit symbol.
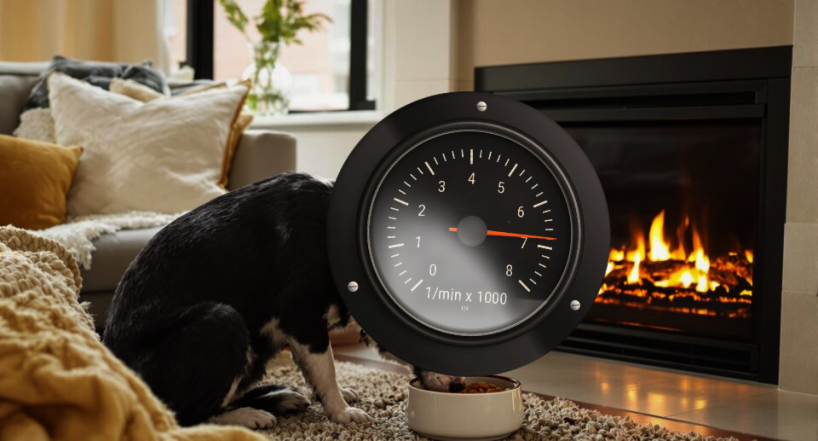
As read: 6800 rpm
